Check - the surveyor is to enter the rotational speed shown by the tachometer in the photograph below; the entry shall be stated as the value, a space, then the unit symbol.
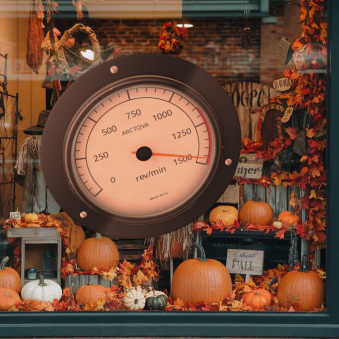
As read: 1450 rpm
